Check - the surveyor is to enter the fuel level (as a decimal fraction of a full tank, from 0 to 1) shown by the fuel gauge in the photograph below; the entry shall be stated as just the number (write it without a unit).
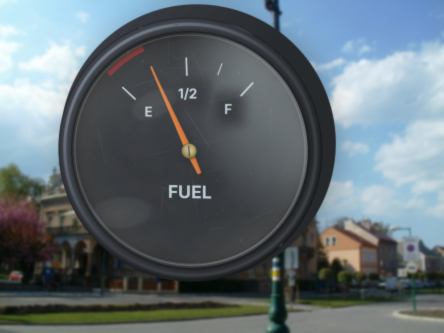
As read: 0.25
